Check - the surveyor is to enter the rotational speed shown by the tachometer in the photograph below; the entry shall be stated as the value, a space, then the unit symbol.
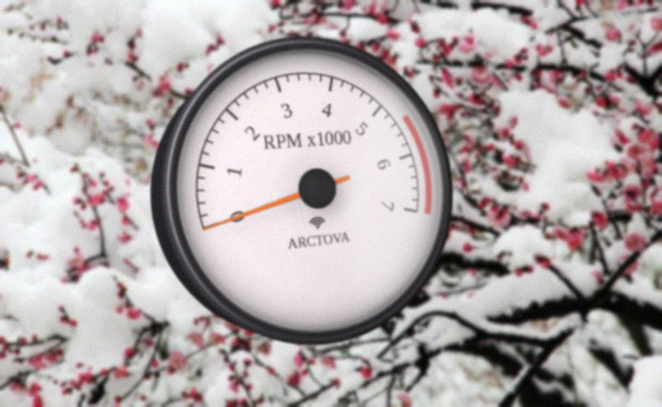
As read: 0 rpm
